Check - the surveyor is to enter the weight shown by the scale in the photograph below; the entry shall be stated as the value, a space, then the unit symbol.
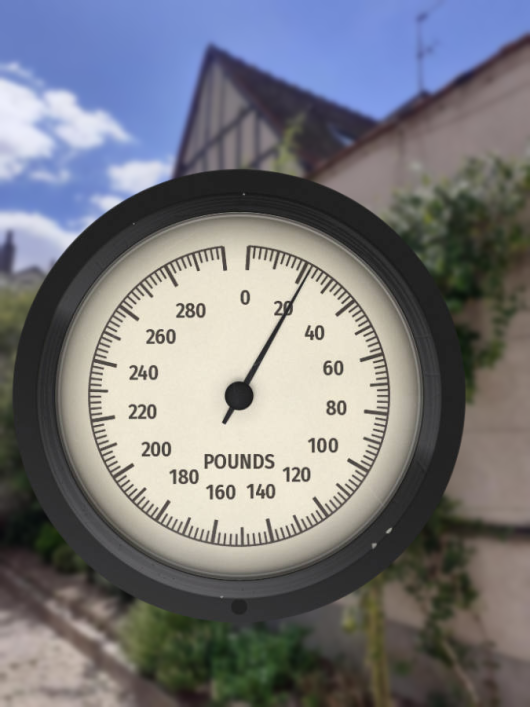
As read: 22 lb
